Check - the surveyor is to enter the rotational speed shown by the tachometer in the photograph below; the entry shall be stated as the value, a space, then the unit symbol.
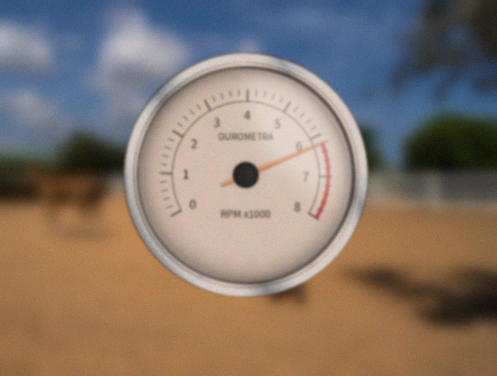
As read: 6200 rpm
